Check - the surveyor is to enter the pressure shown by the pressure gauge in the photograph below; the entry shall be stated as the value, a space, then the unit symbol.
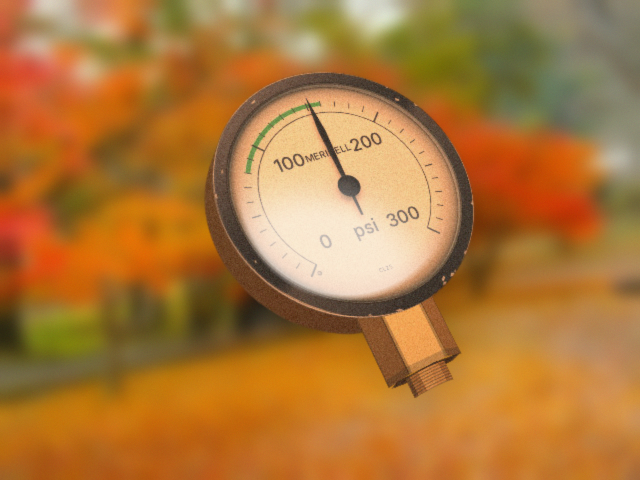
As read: 150 psi
